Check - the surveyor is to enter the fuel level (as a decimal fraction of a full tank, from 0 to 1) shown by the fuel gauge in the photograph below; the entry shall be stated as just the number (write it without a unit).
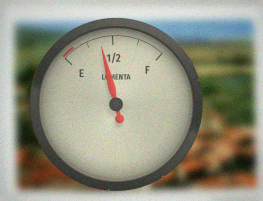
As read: 0.375
